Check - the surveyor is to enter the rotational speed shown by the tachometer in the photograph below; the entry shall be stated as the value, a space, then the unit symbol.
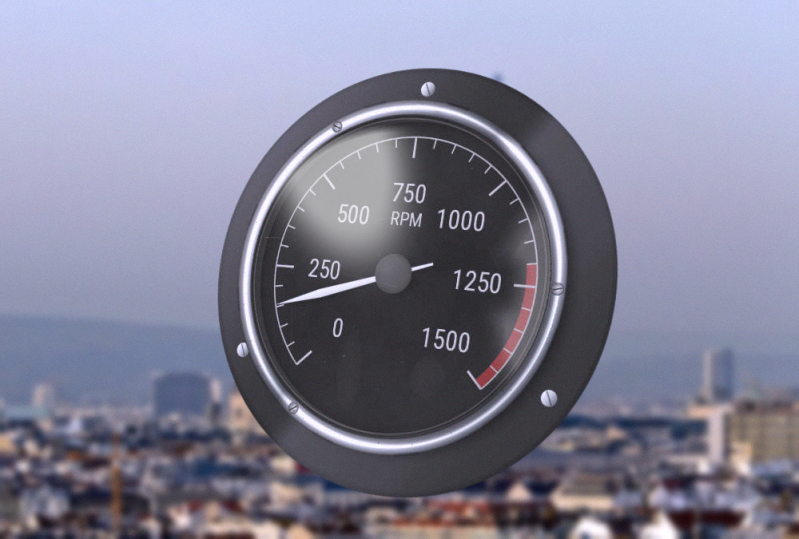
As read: 150 rpm
